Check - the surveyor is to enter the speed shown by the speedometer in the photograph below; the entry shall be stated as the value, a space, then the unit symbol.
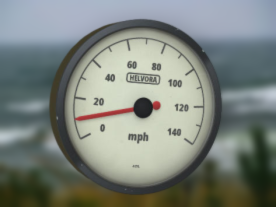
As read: 10 mph
